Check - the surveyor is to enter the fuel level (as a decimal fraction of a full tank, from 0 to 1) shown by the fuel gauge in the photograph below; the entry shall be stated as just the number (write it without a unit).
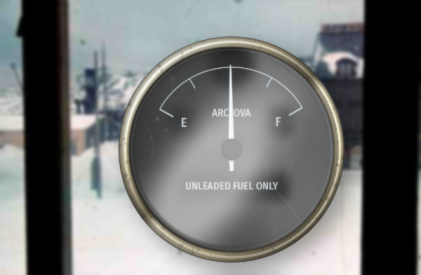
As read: 0.5
